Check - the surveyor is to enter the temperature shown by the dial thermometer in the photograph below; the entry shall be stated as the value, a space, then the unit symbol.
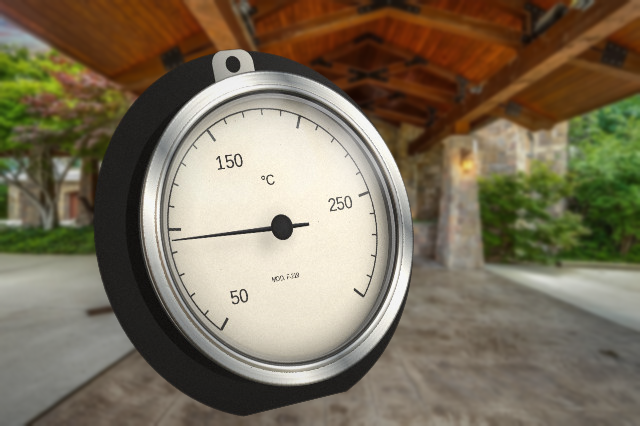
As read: 95 °C
